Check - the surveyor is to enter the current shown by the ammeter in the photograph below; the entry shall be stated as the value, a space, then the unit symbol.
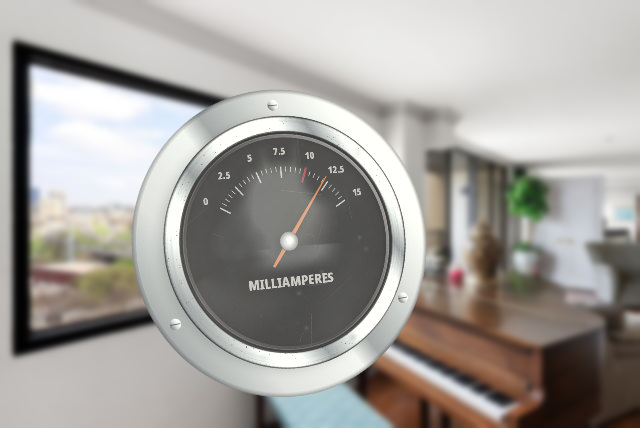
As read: 12 mA
